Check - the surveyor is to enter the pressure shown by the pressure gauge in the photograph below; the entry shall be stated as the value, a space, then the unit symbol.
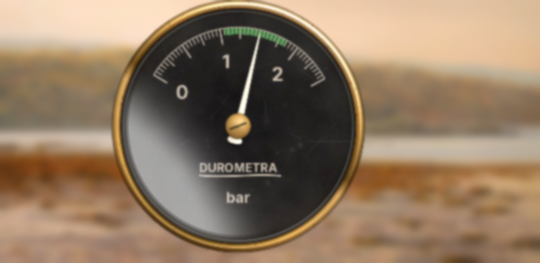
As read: 1.5 bar
